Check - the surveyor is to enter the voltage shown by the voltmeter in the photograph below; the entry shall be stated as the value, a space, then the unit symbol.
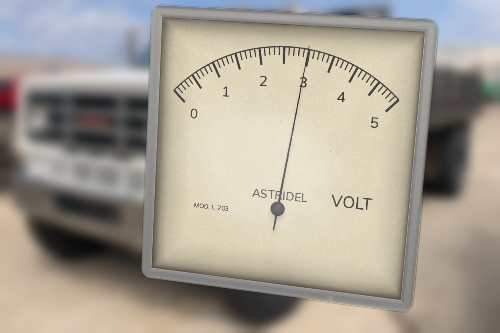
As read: 3 V
